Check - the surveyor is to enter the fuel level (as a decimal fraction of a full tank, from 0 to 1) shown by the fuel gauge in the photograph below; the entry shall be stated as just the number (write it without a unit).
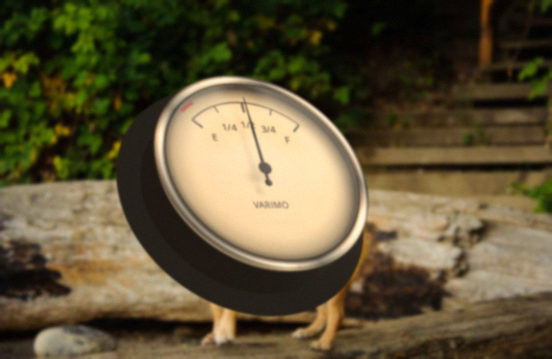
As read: 0.5
